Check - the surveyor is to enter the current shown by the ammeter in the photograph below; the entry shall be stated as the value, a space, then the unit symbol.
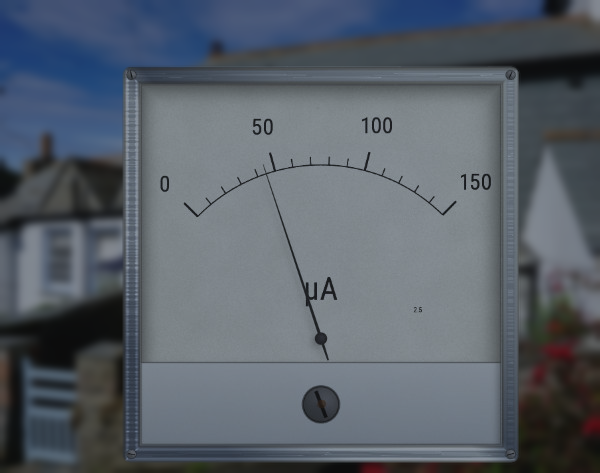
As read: 45 µA
